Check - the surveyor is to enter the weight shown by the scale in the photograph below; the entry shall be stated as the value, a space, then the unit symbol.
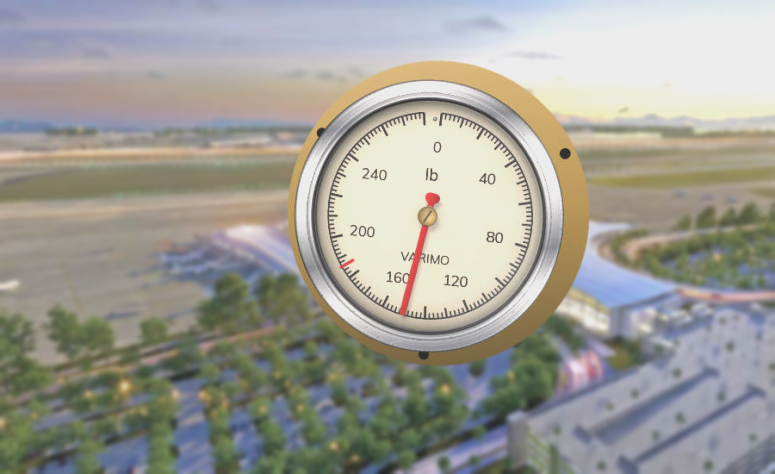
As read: 150 lb
